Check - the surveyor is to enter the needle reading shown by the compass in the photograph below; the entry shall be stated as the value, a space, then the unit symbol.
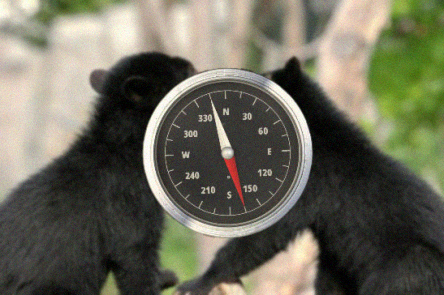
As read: 165 °
